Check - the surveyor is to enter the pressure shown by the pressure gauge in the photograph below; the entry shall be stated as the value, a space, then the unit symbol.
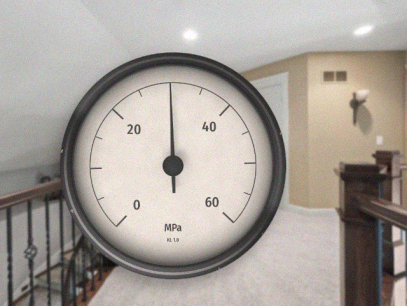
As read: 30 MPa
